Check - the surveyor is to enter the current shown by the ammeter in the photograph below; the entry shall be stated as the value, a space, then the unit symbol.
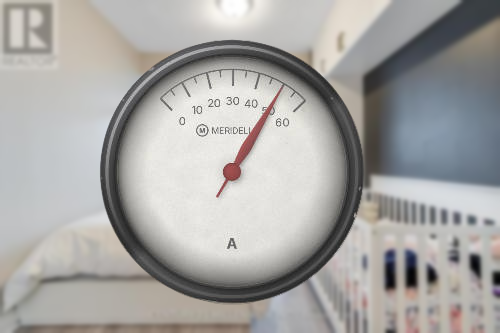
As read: 50 A
